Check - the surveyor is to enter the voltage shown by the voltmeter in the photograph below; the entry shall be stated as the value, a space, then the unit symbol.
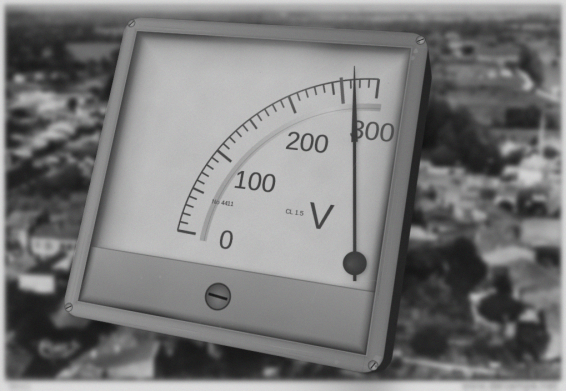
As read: 275 V
